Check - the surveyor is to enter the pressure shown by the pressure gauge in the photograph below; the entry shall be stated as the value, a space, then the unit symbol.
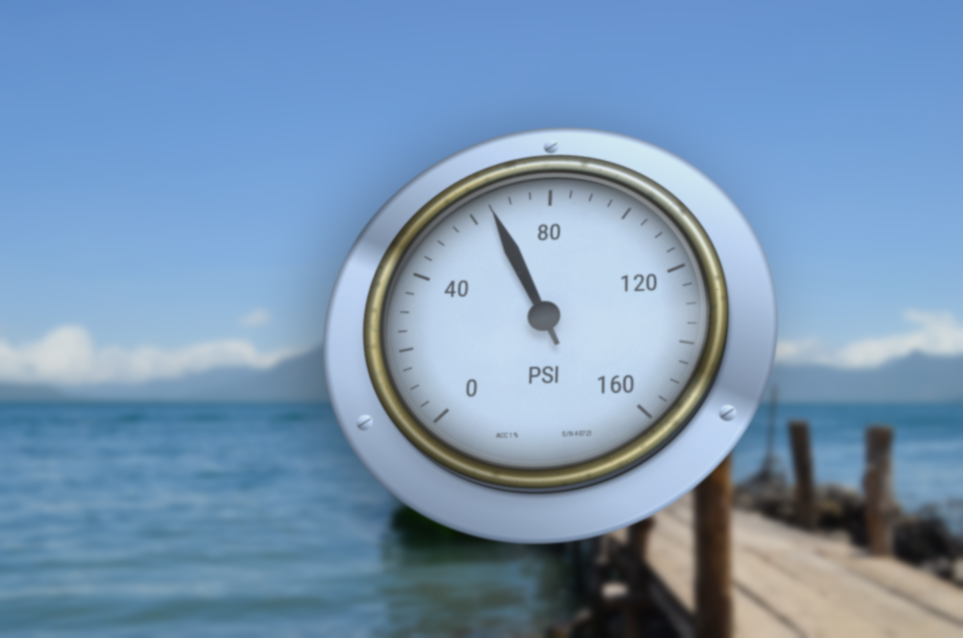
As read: 65 psi
